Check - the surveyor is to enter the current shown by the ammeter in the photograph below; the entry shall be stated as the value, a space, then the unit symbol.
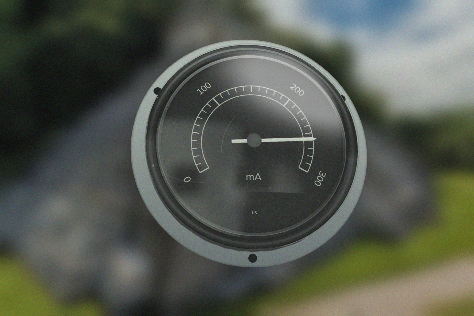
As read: 260 mA
